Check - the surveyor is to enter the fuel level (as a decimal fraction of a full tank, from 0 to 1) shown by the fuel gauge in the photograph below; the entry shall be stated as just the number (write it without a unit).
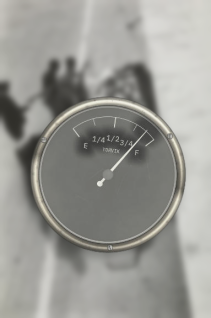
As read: 0.875
